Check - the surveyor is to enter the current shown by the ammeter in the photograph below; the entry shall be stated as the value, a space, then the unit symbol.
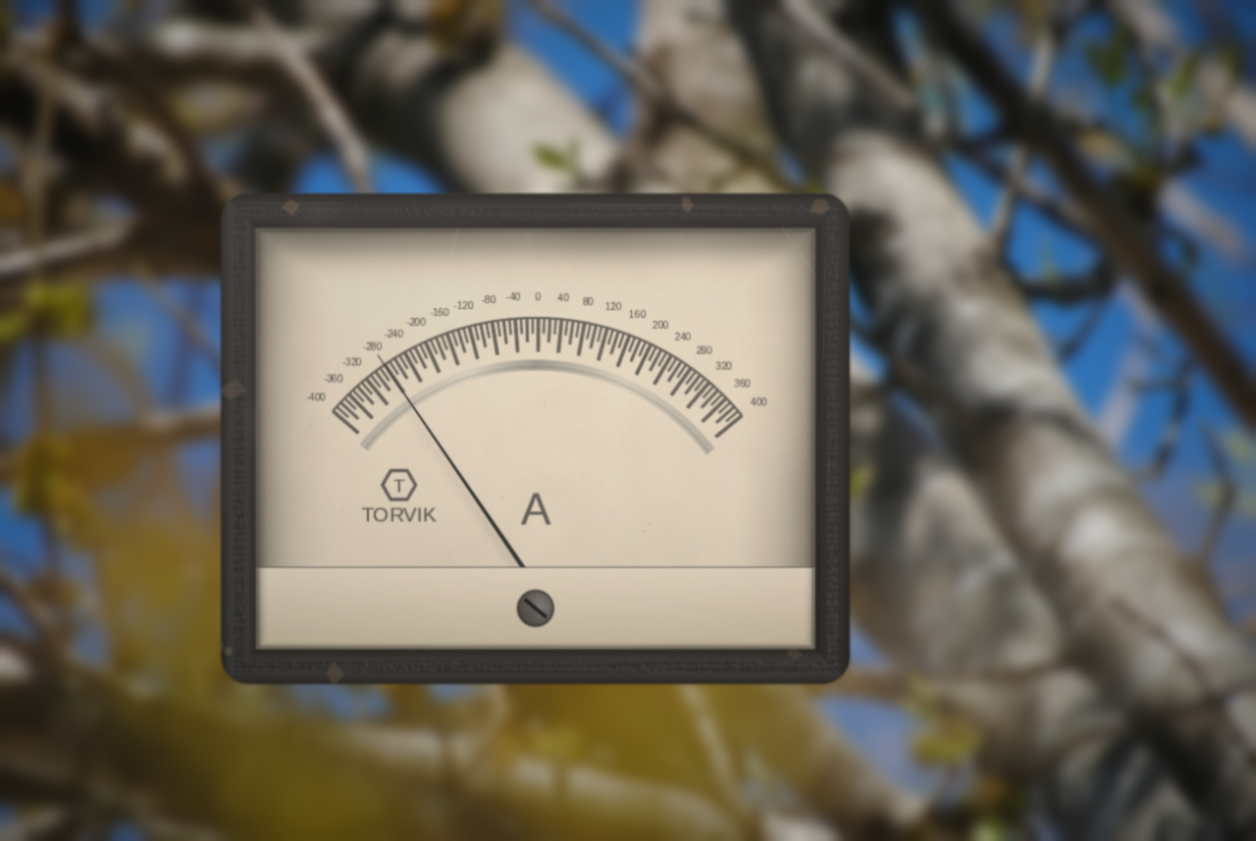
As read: -280 A
